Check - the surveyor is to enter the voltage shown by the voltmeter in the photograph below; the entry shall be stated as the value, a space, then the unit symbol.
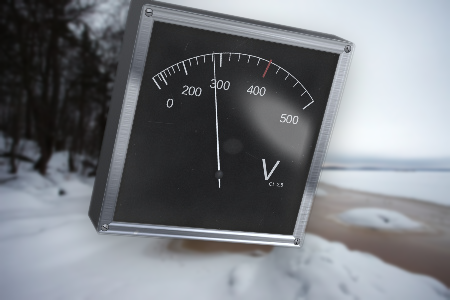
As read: 280 V
